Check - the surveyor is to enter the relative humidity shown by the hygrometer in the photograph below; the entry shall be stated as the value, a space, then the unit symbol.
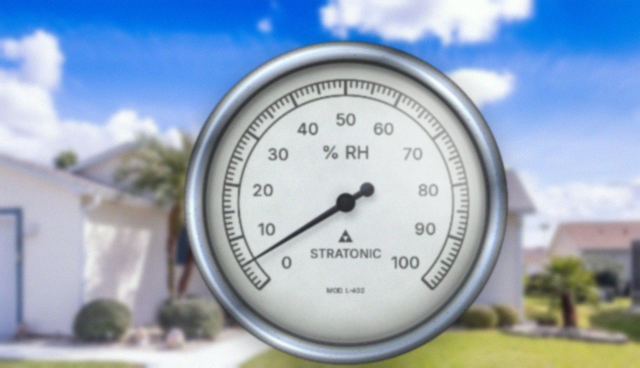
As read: 5 %
